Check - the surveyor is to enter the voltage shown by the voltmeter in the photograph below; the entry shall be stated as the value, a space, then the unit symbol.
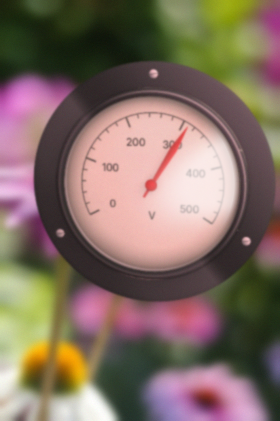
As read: 310 V
